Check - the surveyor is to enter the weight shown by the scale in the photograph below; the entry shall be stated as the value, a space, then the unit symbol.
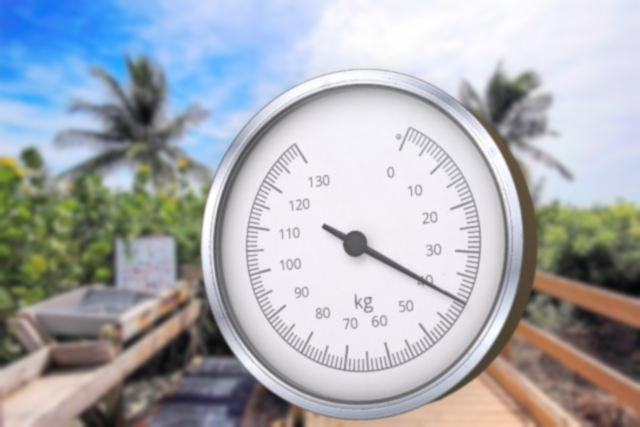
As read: 40 kg
